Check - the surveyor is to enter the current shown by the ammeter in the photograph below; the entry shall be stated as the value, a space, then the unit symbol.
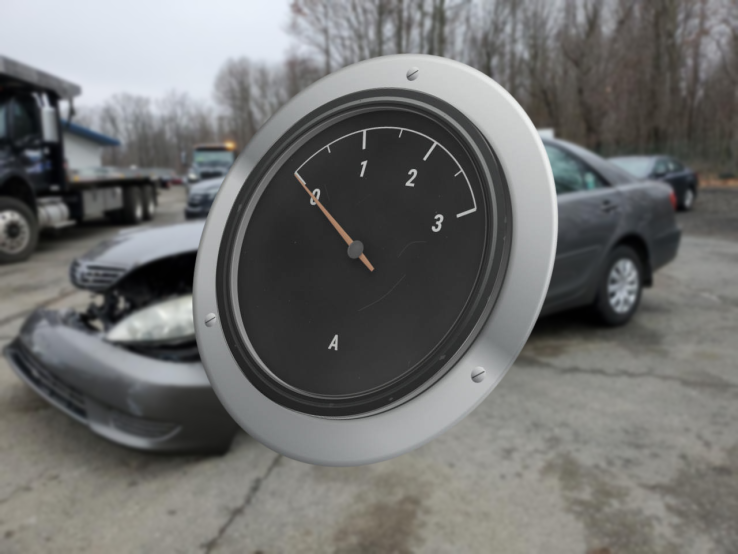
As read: 0 A
